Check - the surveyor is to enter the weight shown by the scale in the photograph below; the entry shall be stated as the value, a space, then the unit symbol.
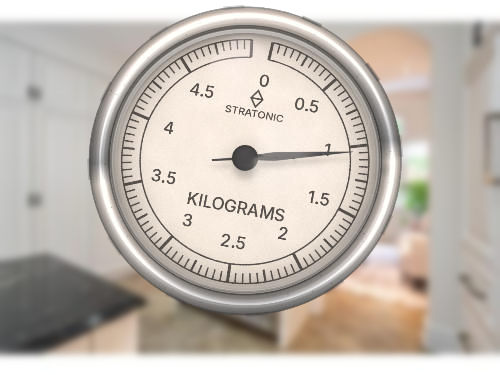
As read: 1.05 kg
